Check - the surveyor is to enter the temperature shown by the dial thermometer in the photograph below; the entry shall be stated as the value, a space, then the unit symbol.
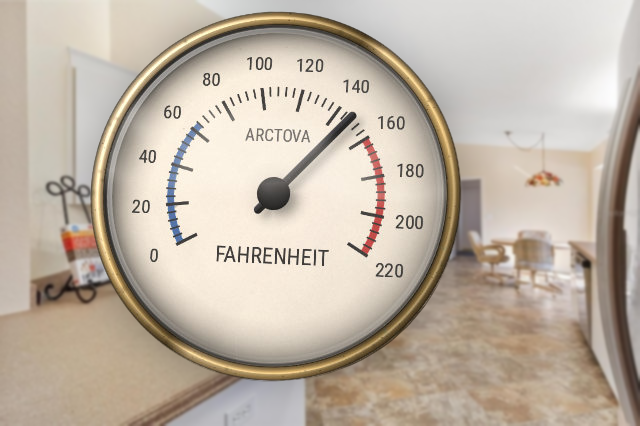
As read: 148 °F
